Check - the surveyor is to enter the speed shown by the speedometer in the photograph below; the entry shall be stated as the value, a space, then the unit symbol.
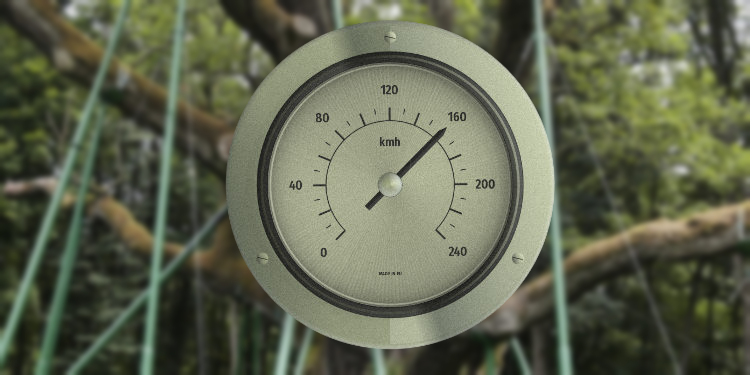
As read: 160 km/h
